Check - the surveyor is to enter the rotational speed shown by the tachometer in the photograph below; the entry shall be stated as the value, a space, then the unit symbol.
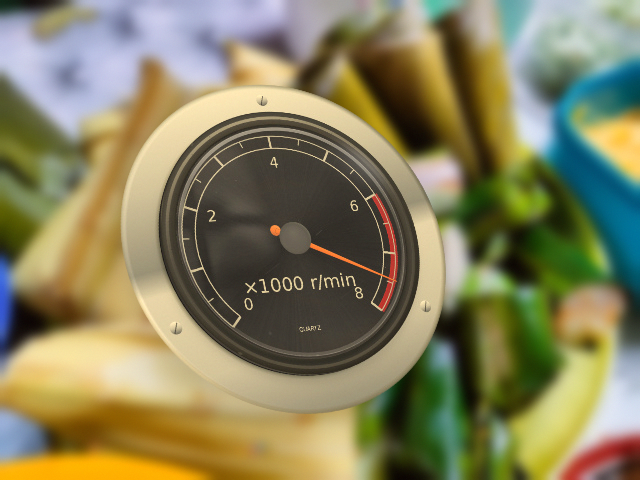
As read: 7500 rpm
